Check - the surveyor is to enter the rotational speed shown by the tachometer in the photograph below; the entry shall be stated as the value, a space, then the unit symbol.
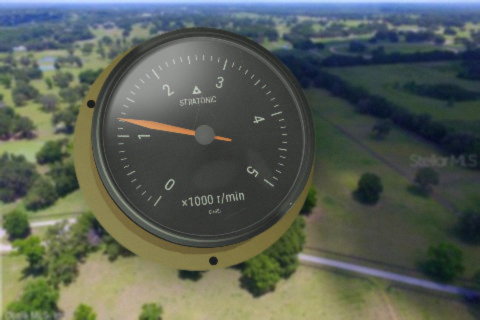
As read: 1200 rpm
